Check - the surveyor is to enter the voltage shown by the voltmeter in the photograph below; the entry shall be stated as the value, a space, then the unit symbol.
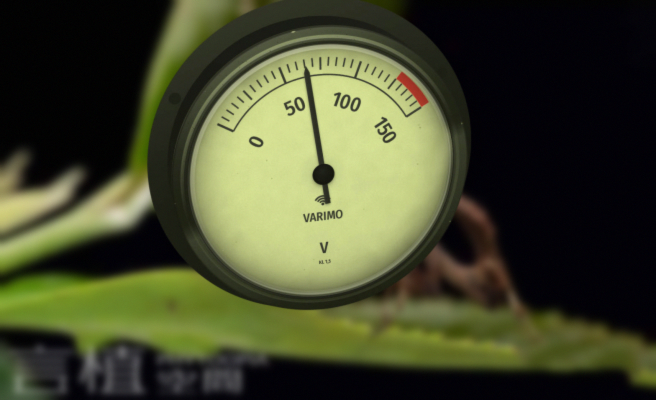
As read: 65 V
